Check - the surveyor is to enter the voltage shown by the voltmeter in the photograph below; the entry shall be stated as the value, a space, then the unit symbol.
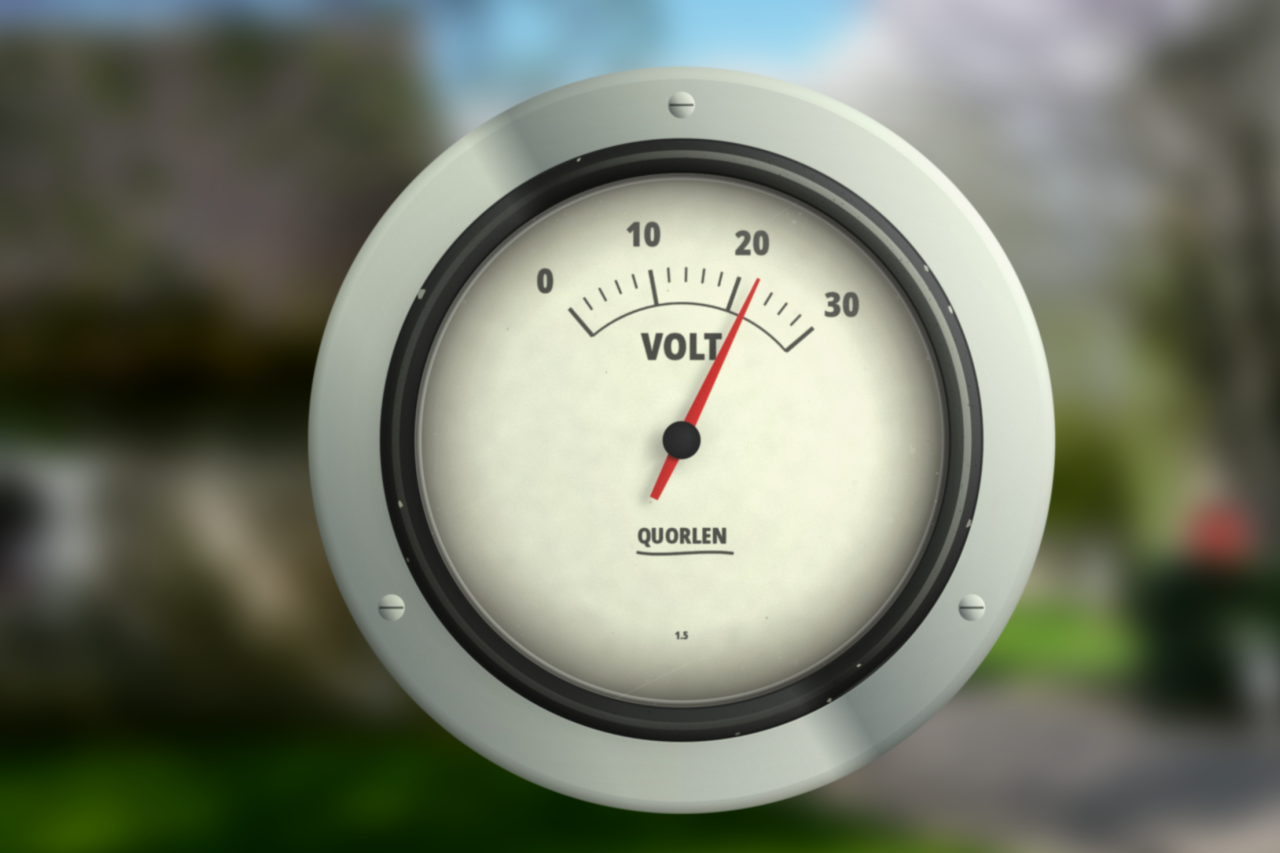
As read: 22 V
